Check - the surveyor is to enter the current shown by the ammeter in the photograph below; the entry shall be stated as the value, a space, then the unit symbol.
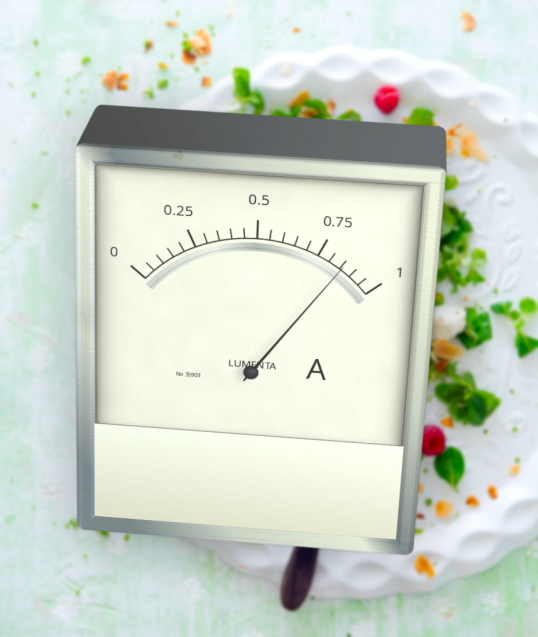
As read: 0.85 A
